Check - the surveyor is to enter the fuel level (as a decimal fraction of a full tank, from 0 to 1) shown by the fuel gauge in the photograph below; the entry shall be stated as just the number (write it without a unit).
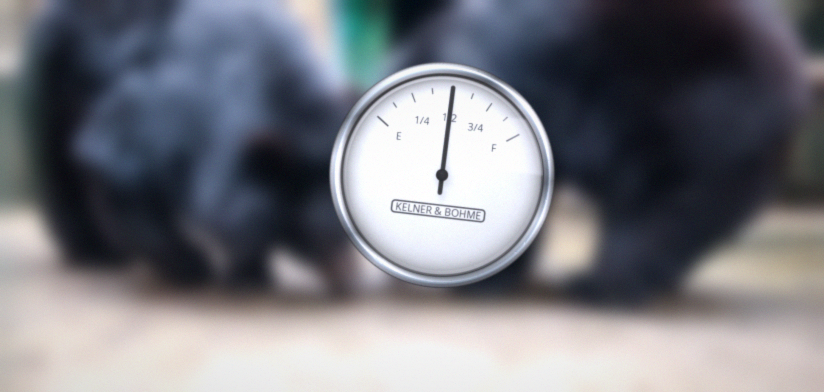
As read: 0.5
